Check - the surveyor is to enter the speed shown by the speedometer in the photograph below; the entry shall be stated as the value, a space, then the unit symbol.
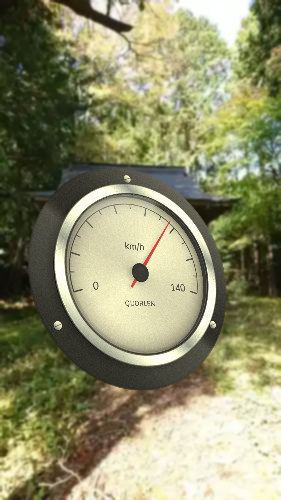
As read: 95 km/h
